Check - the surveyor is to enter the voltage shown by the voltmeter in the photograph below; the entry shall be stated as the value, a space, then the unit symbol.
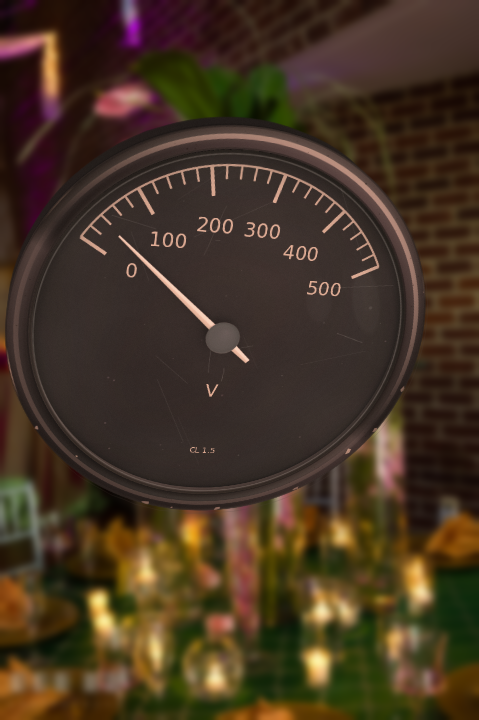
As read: 40 V
